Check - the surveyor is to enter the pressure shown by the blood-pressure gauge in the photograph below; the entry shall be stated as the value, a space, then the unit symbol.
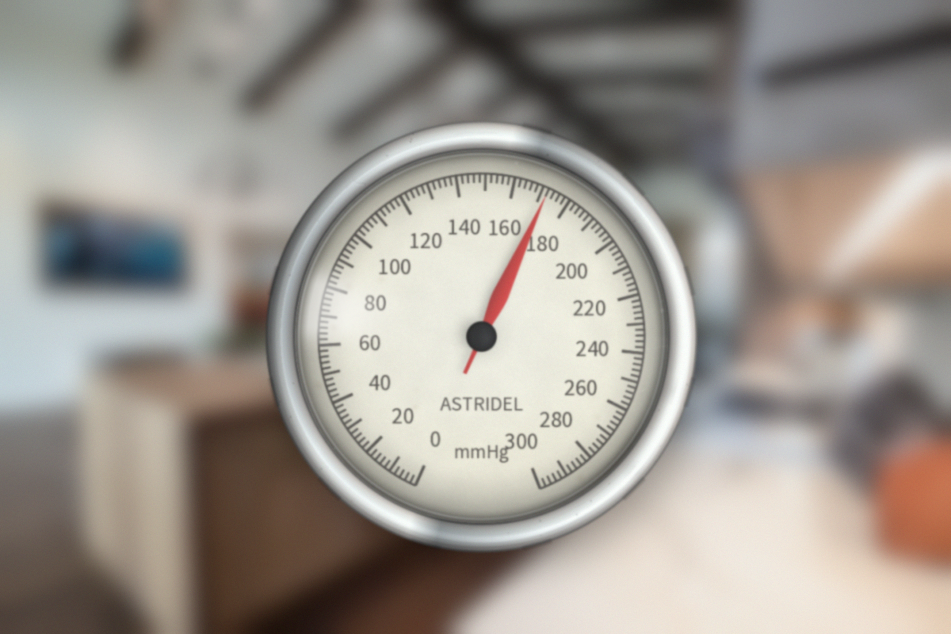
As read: 172 mmHg
